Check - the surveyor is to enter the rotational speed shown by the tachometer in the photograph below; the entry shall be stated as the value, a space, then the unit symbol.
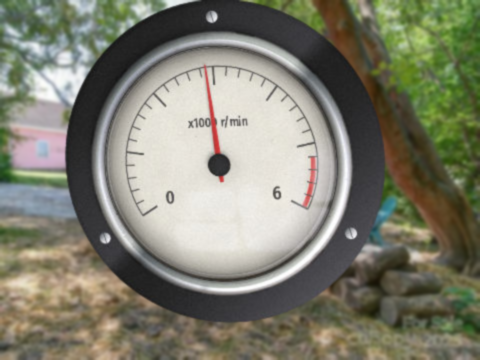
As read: 2900 rpm
